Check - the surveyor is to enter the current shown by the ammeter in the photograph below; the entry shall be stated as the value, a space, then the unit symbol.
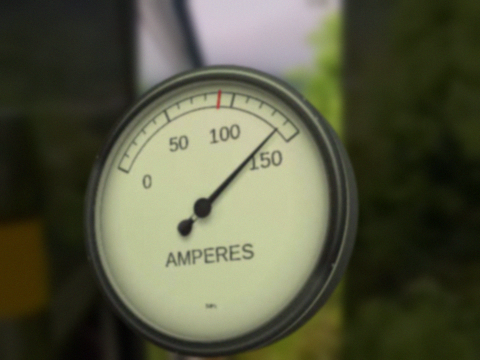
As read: 140 A
